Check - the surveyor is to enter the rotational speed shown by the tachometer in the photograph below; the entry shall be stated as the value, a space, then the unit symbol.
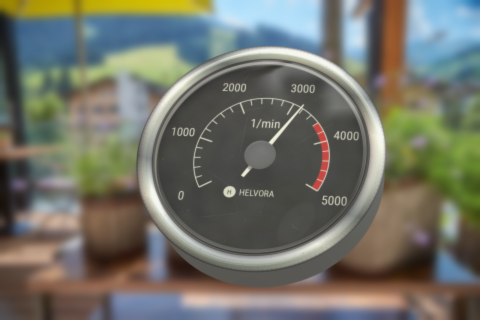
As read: 3200 rpm
